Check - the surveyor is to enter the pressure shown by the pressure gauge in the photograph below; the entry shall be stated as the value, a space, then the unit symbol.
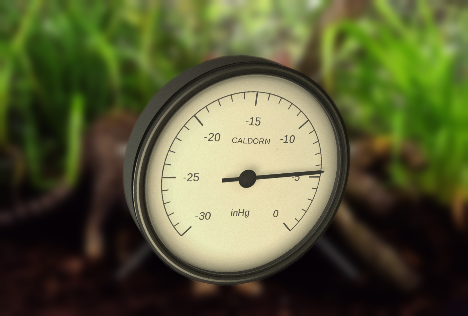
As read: -5.5 inHg
